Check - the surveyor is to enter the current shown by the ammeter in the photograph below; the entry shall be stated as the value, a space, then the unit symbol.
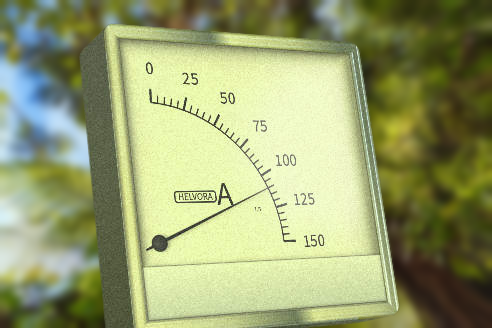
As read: 110 A
